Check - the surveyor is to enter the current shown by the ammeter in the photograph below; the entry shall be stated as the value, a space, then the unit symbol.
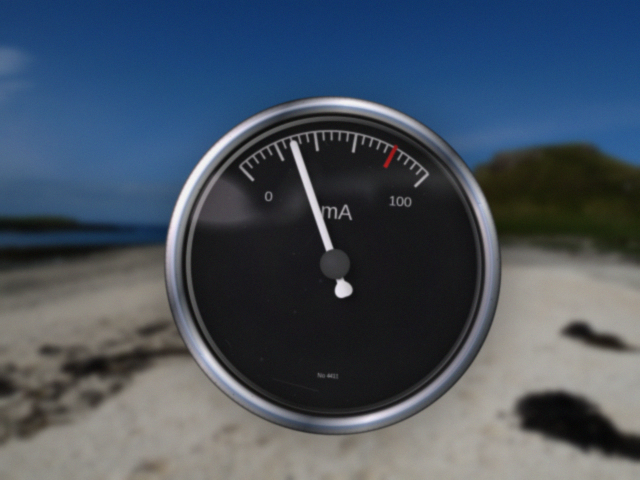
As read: 28 mA
